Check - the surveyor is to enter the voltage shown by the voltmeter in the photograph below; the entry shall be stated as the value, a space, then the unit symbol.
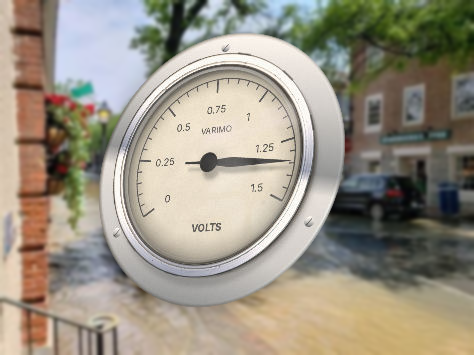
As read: 1.35 V
